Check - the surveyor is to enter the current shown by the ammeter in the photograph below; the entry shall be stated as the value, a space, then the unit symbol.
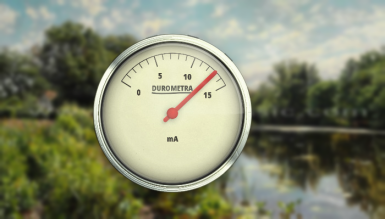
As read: 13 mA
